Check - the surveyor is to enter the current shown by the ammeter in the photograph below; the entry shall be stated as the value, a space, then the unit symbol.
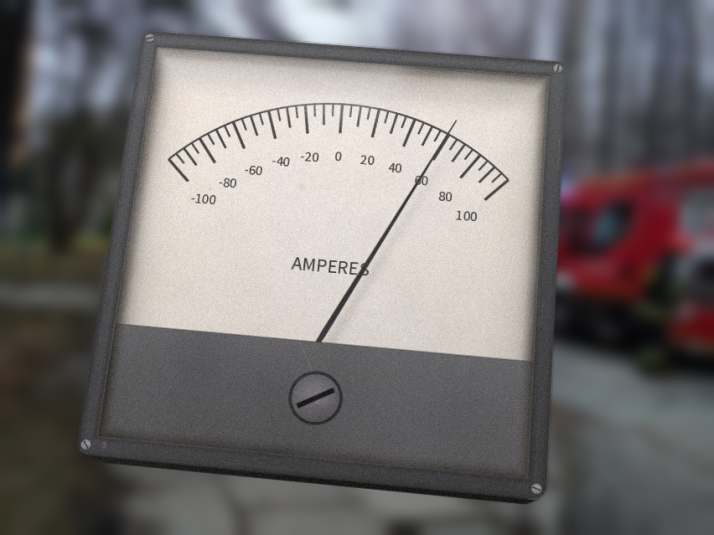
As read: 60 A
